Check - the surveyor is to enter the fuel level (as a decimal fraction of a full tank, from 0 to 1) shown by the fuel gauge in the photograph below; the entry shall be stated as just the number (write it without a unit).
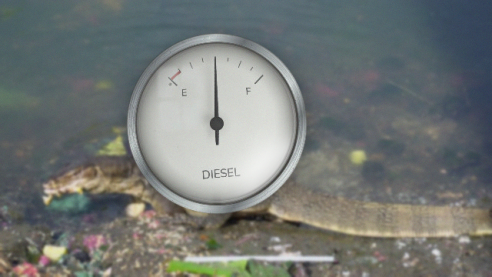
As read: 0.5
